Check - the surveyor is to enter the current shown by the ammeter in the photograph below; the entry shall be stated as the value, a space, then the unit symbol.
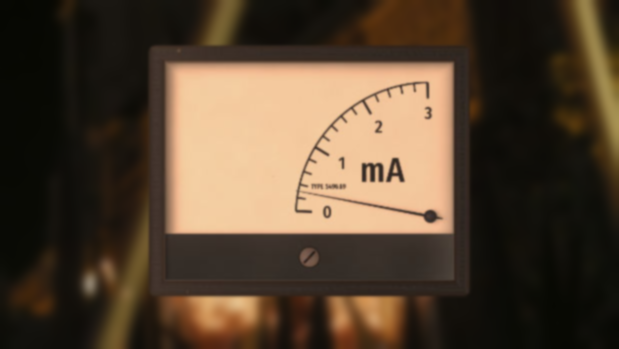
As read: 0.3 mA
